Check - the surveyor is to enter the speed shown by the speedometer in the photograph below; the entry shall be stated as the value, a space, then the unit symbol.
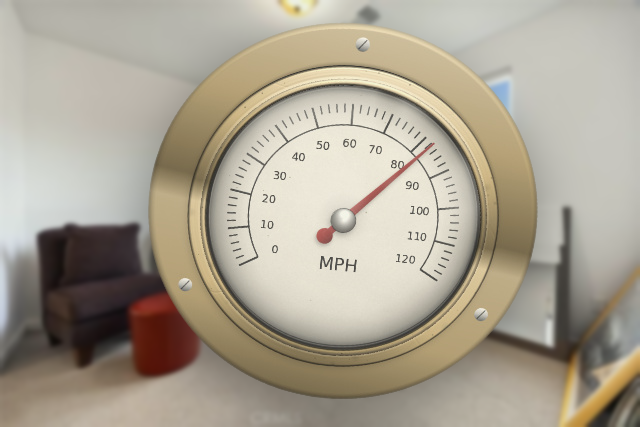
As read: 82 mph
